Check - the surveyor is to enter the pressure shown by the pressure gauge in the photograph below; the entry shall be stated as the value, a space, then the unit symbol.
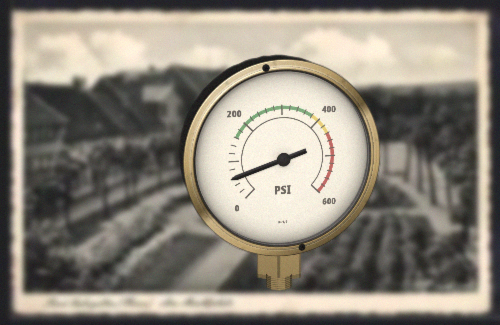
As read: 60 psi
